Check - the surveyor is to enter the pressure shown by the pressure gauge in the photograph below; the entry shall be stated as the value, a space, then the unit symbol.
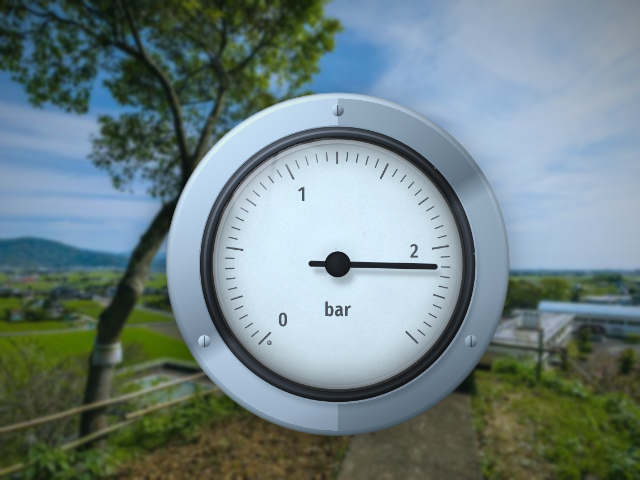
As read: 2.1 bar
